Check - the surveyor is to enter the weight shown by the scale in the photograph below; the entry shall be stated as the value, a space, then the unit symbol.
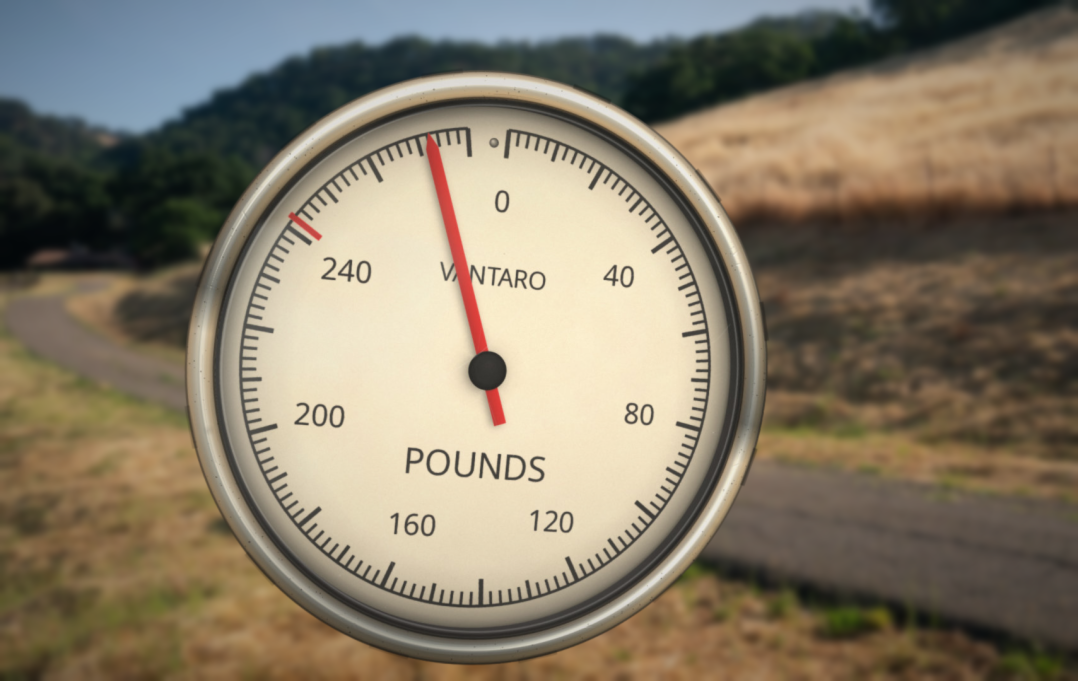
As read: 272 lb
